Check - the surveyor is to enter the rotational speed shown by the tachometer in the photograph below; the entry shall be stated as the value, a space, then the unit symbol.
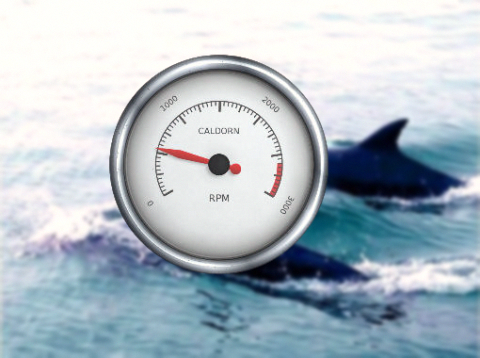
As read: 550 rpm
